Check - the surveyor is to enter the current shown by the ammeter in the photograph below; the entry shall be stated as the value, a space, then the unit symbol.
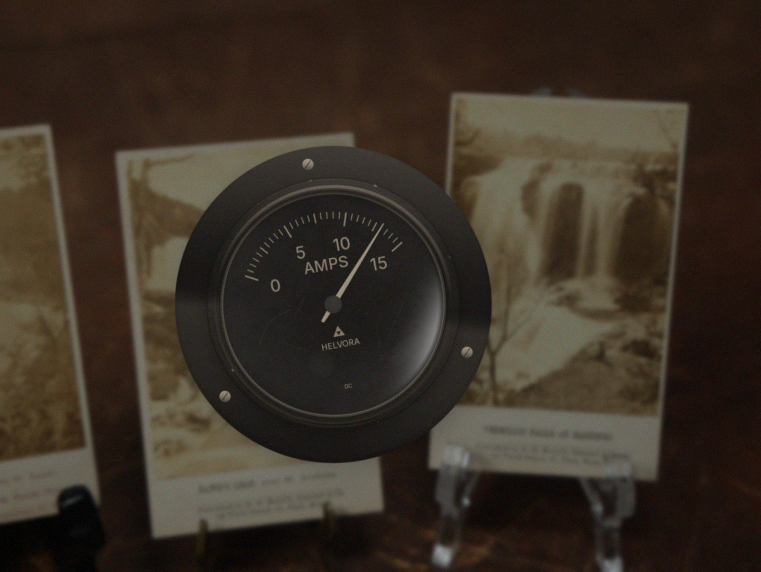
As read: 13 A
